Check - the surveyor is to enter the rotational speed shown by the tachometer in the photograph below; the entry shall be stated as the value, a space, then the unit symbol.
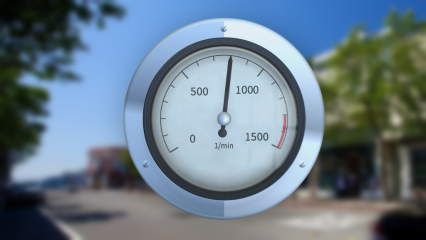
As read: 800 rpm
